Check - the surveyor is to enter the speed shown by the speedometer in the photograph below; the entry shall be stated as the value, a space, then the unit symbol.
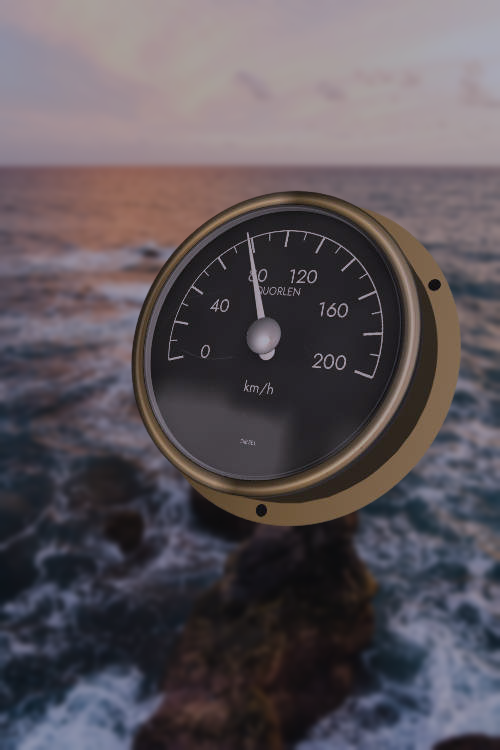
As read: 80 km/h
